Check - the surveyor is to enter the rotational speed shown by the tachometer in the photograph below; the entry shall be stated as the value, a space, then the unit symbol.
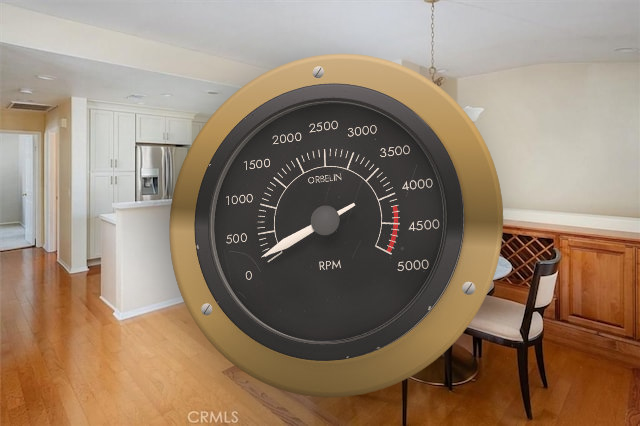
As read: 100 rpm
